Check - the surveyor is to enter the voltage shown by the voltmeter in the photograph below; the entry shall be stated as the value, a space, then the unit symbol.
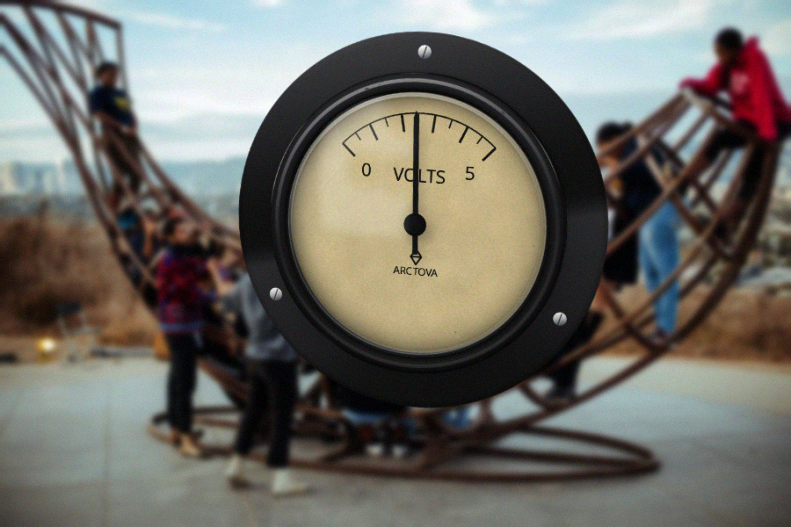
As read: 2.5 V
